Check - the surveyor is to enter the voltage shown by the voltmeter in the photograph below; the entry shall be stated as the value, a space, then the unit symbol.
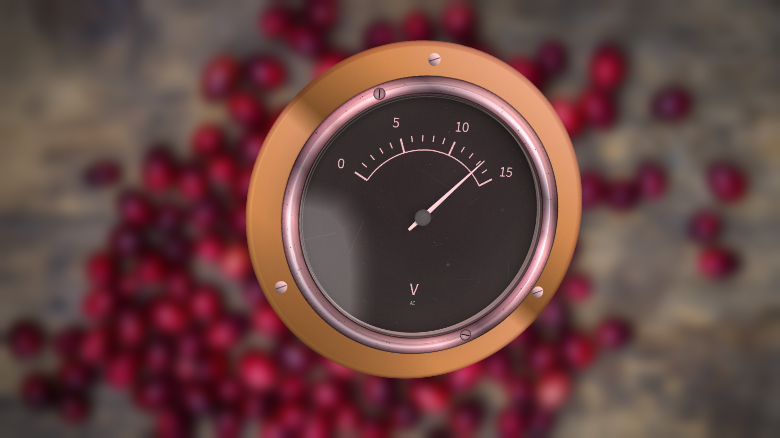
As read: 13 V
